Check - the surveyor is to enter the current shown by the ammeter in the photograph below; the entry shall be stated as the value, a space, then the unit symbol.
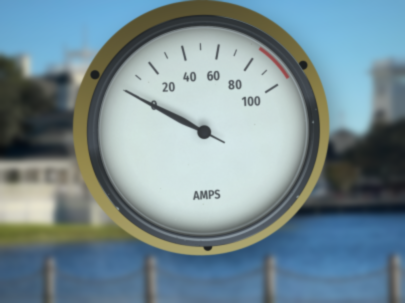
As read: 0 A
